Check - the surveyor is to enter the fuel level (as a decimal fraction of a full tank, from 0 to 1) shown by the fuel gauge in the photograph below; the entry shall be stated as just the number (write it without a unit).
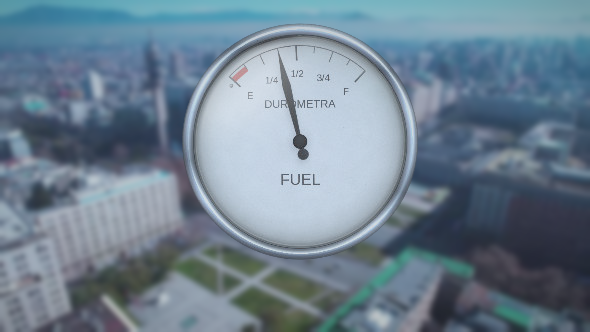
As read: 0.375
